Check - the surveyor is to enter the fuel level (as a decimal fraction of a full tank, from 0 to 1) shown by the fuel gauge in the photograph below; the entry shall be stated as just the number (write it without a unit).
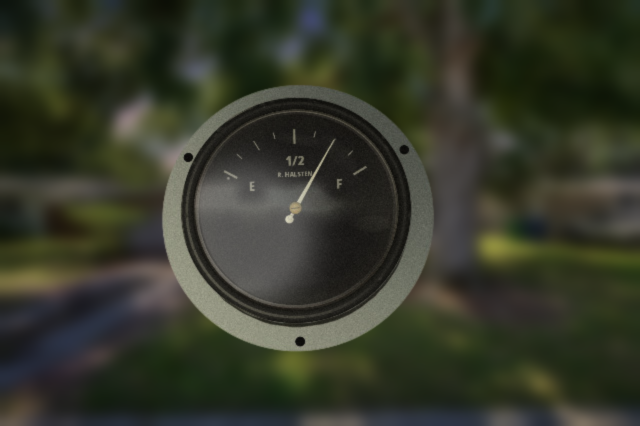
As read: 0.75
